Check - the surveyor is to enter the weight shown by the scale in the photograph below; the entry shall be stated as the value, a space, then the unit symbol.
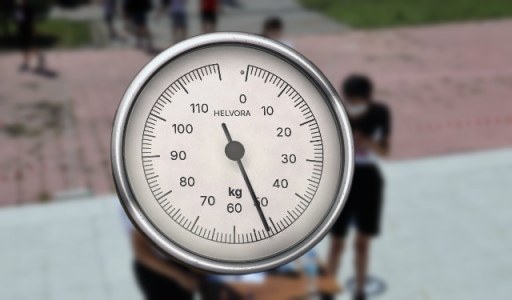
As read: 52 kg
